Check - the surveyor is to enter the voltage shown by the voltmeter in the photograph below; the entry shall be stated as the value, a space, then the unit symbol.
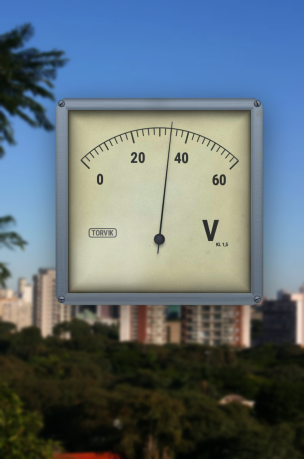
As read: 34 V
